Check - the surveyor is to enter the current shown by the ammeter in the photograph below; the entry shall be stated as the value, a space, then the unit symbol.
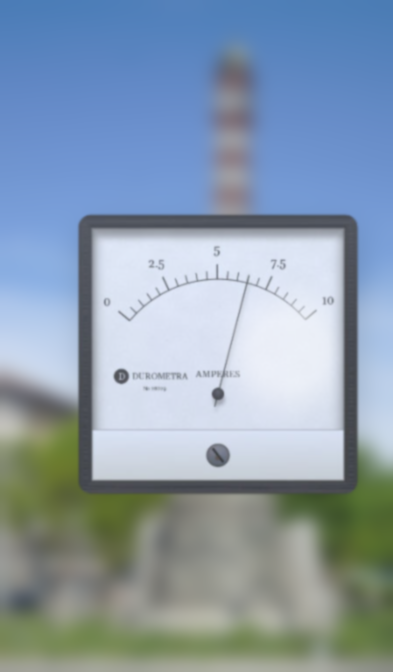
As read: 6.5 A
